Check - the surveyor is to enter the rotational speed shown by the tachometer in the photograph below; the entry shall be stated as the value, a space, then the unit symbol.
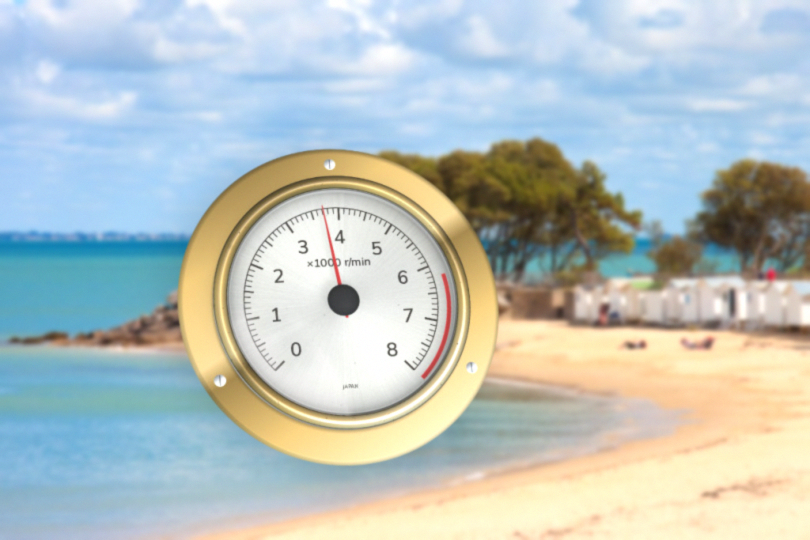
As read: 3700 rpm
